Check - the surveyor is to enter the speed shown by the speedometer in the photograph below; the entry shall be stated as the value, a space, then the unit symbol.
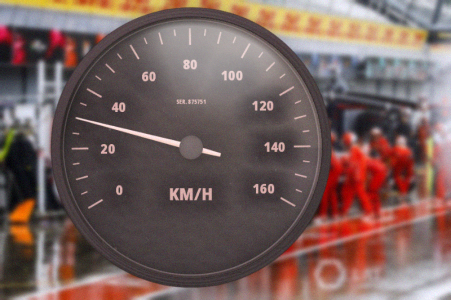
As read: 30 km/h
